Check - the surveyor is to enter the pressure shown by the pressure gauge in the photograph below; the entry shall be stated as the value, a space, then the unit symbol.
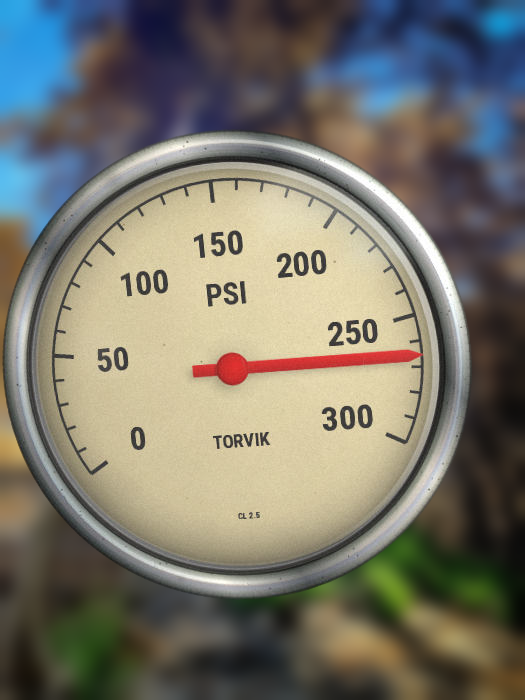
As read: 265 psi
